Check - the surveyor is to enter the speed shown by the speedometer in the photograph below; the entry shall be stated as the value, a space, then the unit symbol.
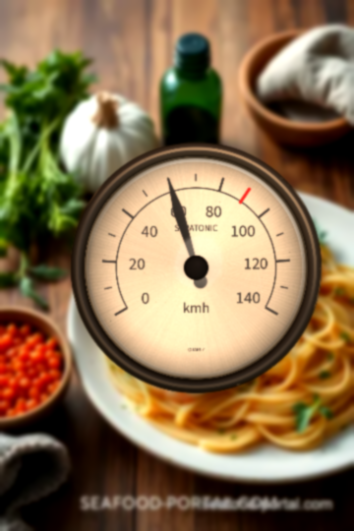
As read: 60 km/h
